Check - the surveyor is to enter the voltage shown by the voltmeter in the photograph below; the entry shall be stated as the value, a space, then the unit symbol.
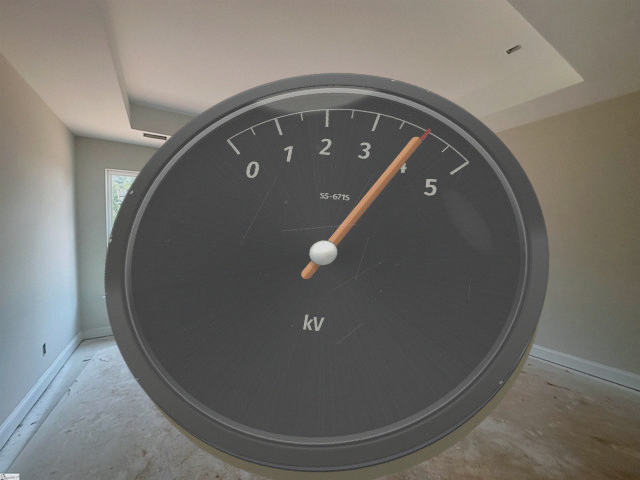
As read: 4 kV
